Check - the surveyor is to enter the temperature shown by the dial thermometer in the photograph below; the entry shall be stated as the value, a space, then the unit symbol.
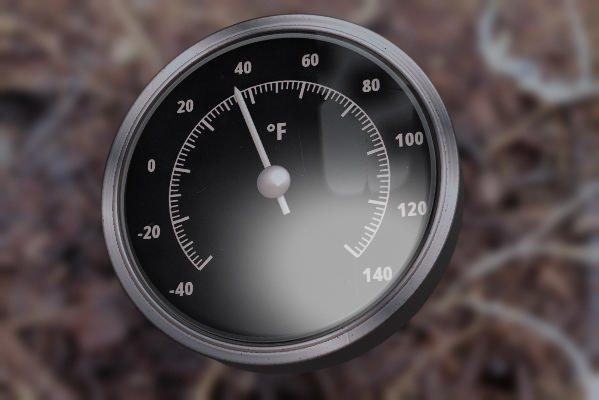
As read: 36 °F
